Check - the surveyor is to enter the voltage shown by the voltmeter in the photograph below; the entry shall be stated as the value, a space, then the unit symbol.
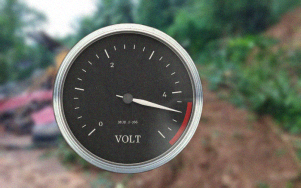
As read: 4.4 V
